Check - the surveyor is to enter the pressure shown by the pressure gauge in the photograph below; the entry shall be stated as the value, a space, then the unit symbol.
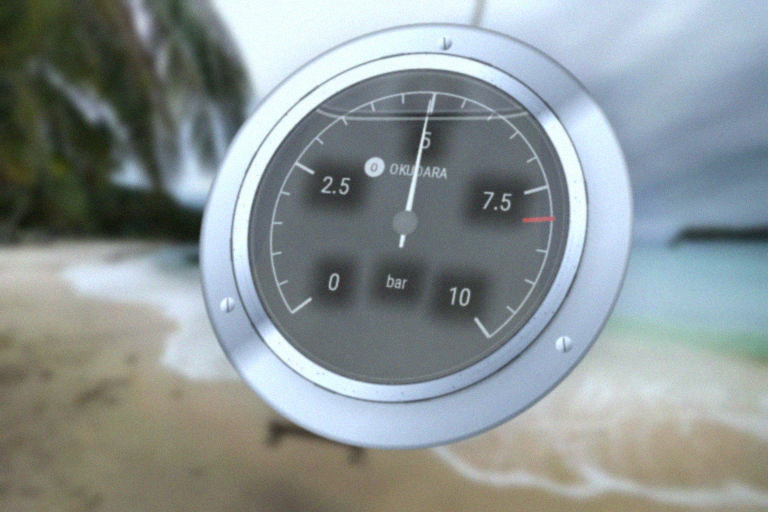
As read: 5 bar
